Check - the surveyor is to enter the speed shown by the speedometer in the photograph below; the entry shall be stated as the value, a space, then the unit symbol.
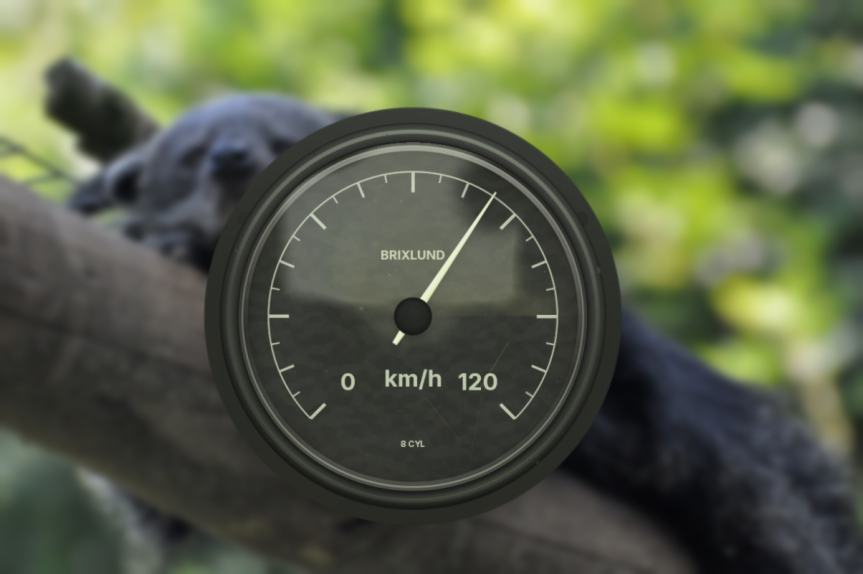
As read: 75 km/h
